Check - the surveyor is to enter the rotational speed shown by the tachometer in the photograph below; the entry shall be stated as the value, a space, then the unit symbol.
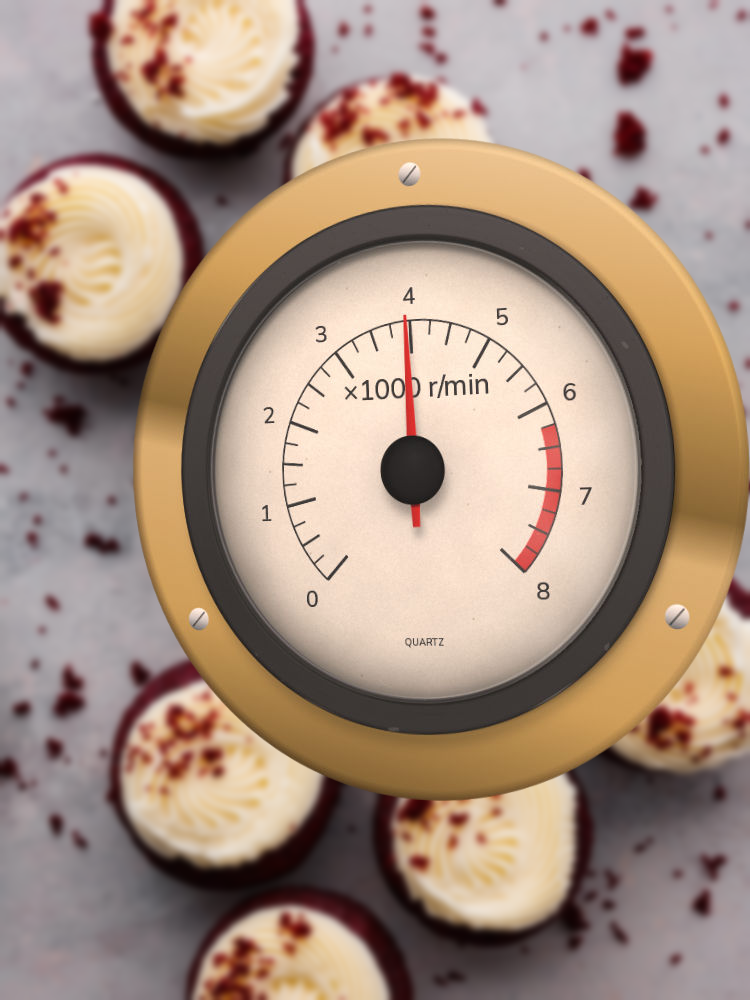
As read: 4000 rpm
